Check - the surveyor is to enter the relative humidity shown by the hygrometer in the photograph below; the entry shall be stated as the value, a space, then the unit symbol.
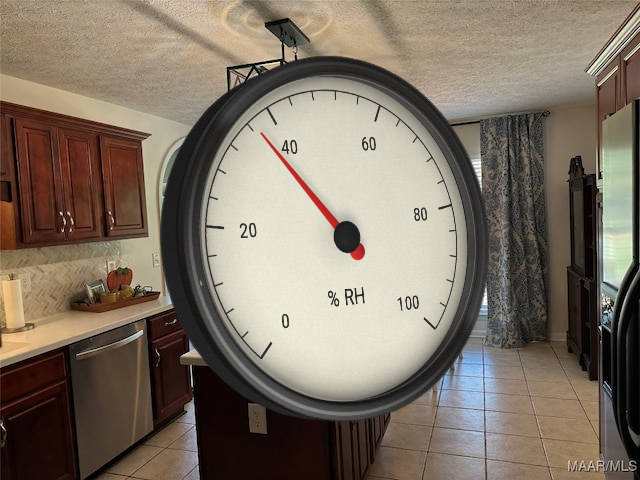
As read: 36 %
